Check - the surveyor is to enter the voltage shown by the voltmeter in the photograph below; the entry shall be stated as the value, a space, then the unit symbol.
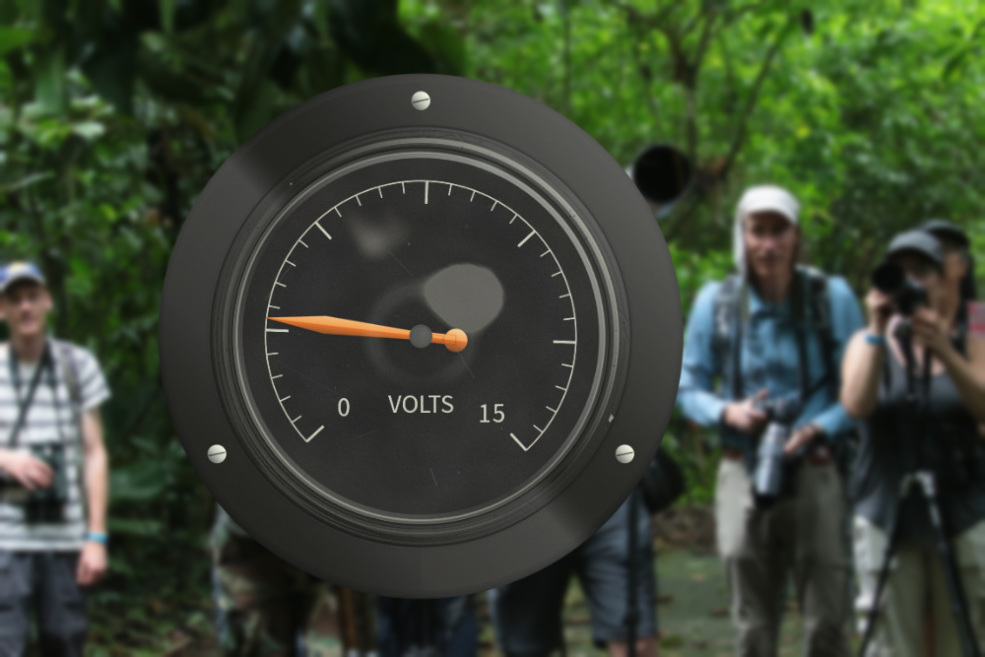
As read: 2.75 V
